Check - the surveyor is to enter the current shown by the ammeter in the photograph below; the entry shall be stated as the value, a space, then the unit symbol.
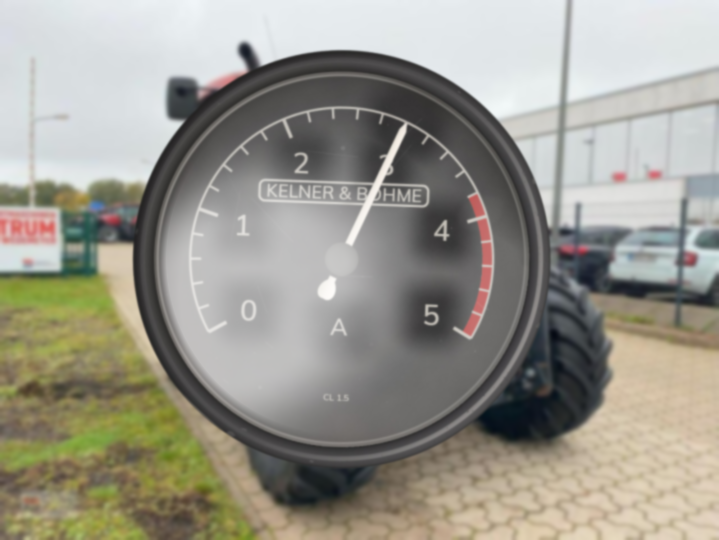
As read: 3 A
